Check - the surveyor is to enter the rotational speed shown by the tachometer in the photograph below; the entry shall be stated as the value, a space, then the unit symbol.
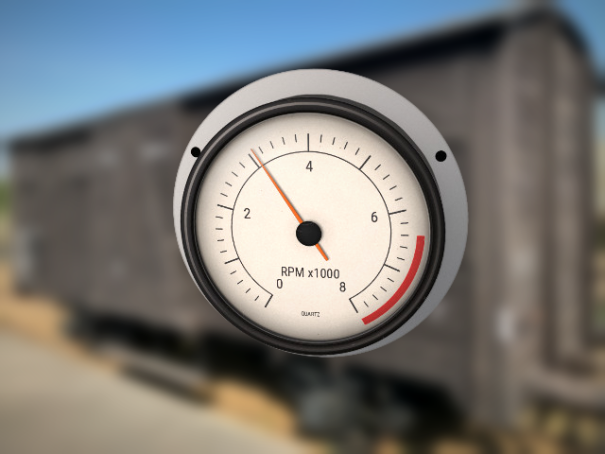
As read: 3100 rpm
